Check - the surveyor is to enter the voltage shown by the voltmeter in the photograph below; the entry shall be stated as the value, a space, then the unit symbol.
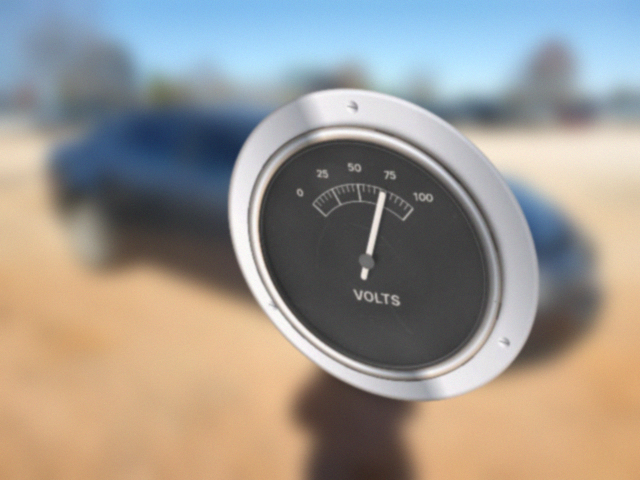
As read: 75 V
